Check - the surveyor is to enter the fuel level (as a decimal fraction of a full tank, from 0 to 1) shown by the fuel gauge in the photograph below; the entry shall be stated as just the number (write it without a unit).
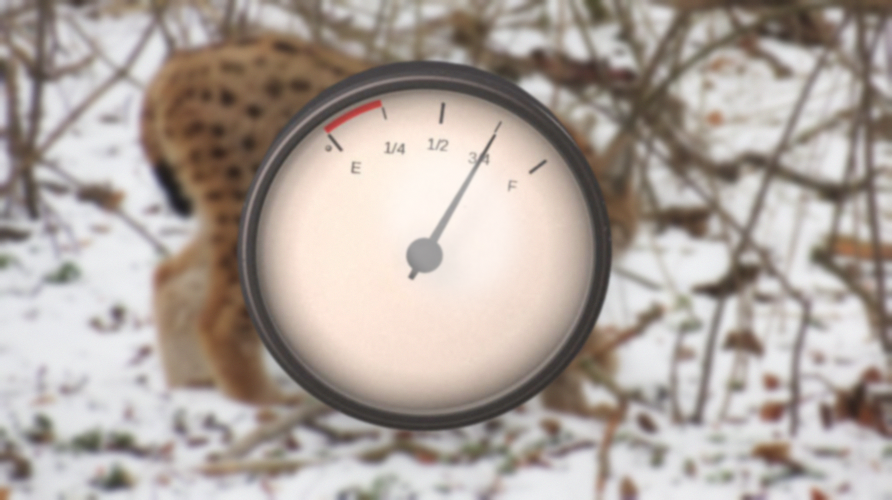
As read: 0.75
